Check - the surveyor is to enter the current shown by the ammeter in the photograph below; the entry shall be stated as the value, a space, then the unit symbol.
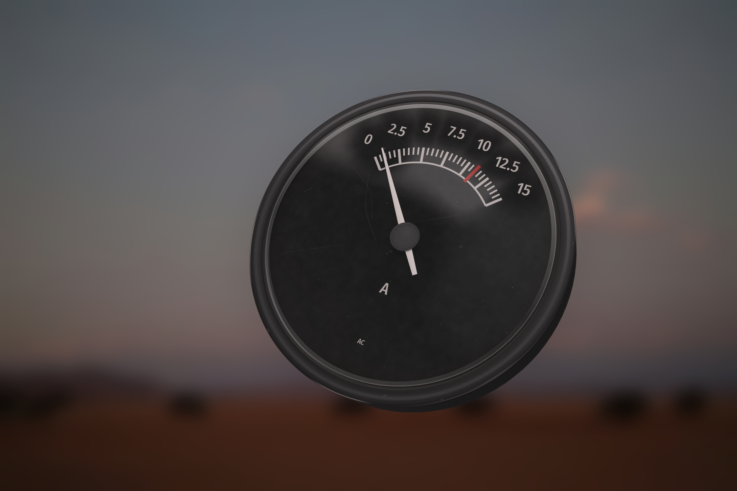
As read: 1 A
